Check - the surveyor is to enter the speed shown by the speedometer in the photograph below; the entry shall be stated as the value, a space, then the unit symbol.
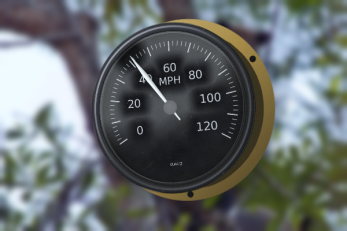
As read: 42 mph
